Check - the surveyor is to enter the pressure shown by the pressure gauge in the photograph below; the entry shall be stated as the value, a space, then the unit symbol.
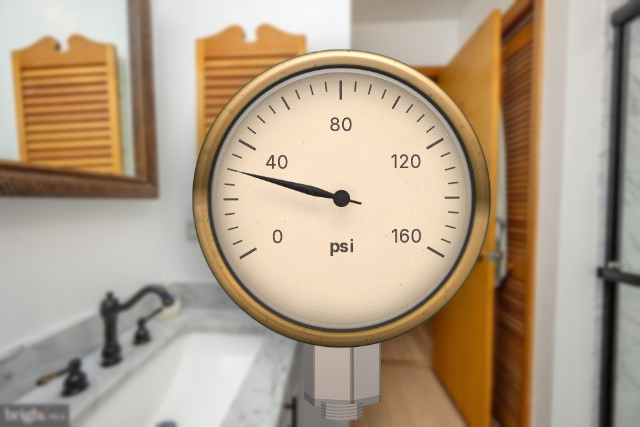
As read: 30 psi
